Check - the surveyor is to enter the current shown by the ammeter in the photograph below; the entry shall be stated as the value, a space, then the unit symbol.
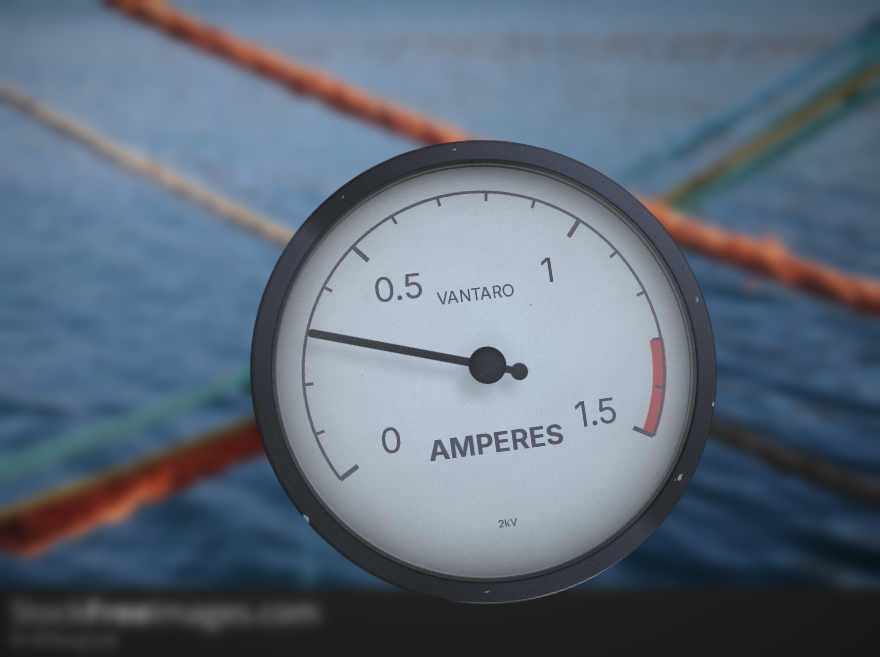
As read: 0.3 A
